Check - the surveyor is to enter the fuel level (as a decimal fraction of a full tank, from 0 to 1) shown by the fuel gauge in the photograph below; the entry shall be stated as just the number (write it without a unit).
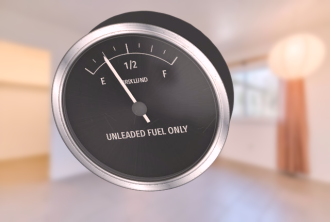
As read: 0.25
